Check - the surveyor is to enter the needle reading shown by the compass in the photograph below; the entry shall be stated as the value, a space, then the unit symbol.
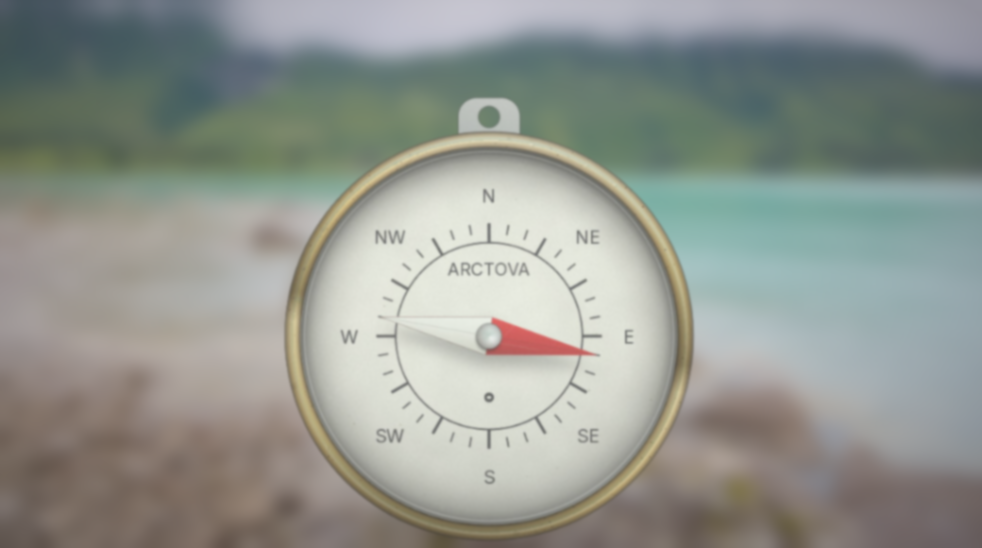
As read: 100 °
